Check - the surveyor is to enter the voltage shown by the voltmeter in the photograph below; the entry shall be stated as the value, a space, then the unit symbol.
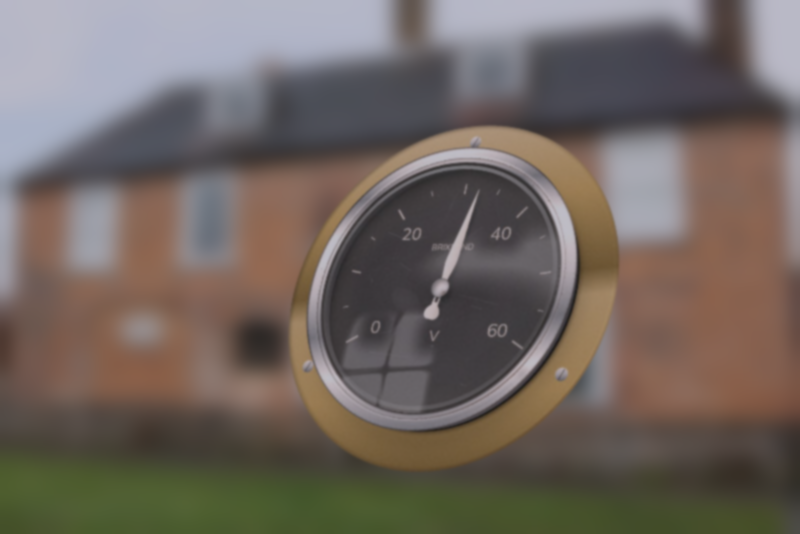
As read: 32.5 V
